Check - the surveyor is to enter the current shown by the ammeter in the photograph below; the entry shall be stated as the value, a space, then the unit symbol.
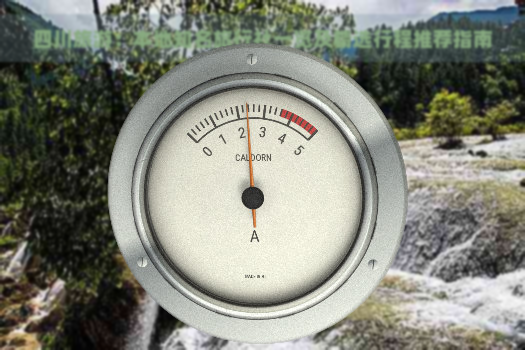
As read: 2.4 A
